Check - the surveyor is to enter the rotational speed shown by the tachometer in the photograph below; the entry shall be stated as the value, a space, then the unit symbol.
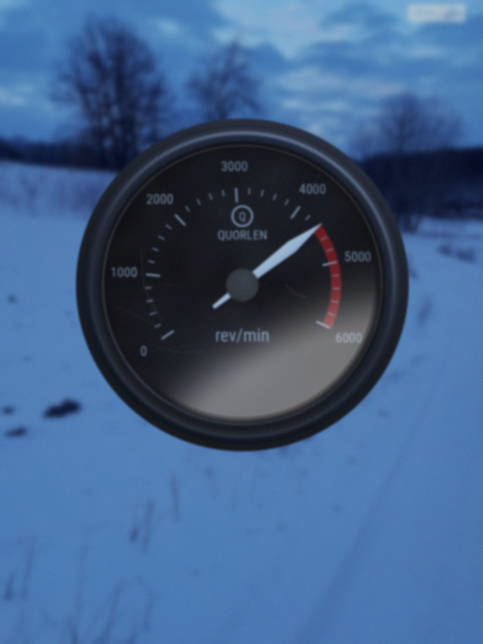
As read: 4400 rpm
